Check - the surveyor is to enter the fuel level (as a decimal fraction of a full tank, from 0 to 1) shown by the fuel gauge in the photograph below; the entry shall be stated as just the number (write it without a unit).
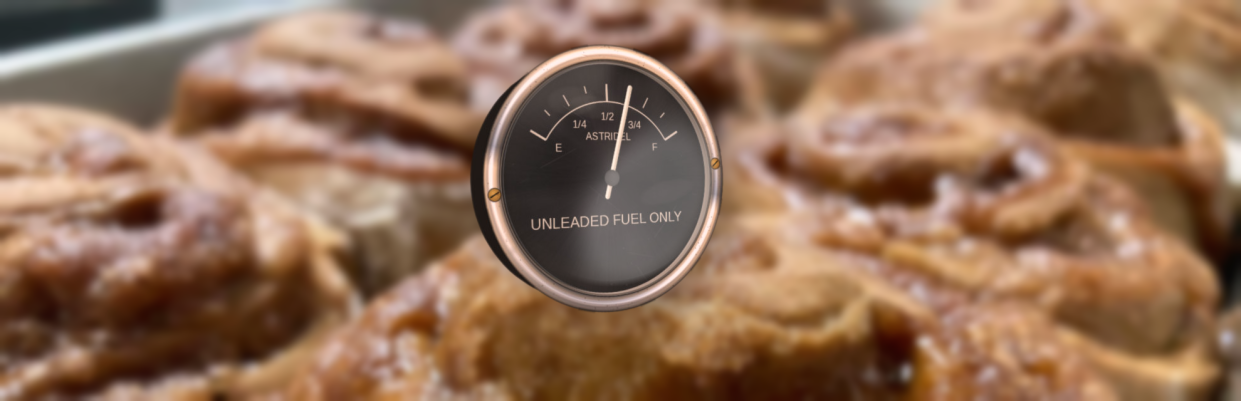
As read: 0.625
